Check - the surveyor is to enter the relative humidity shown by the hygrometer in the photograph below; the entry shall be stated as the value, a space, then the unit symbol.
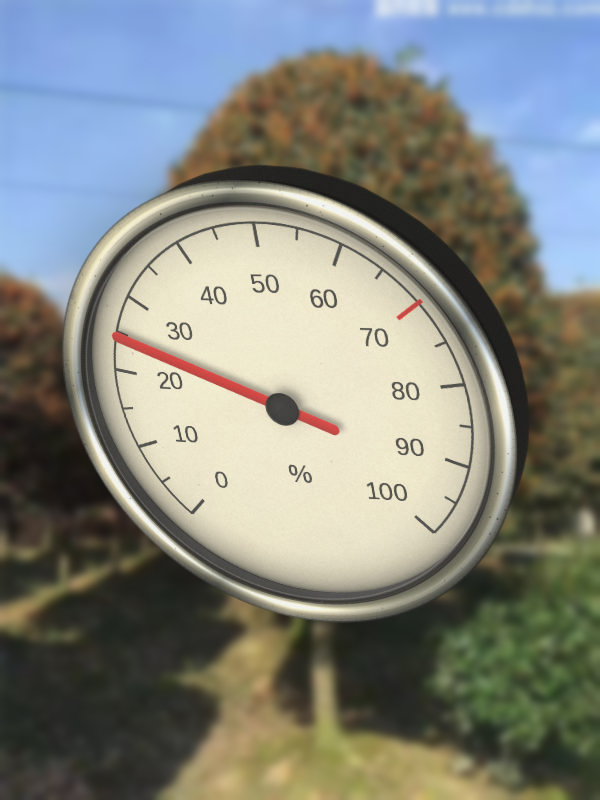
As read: 25 %
